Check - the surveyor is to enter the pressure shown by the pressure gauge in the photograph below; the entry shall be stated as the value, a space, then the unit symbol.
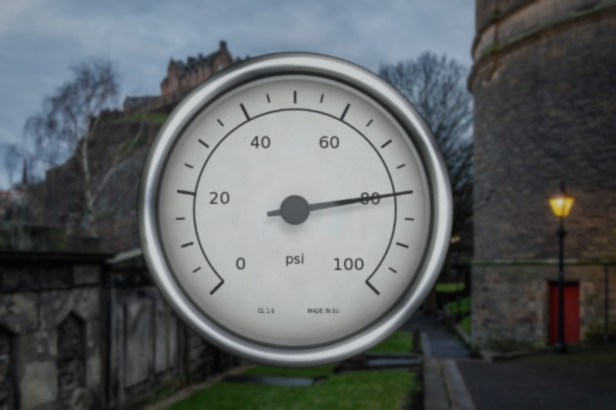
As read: 80 psi
